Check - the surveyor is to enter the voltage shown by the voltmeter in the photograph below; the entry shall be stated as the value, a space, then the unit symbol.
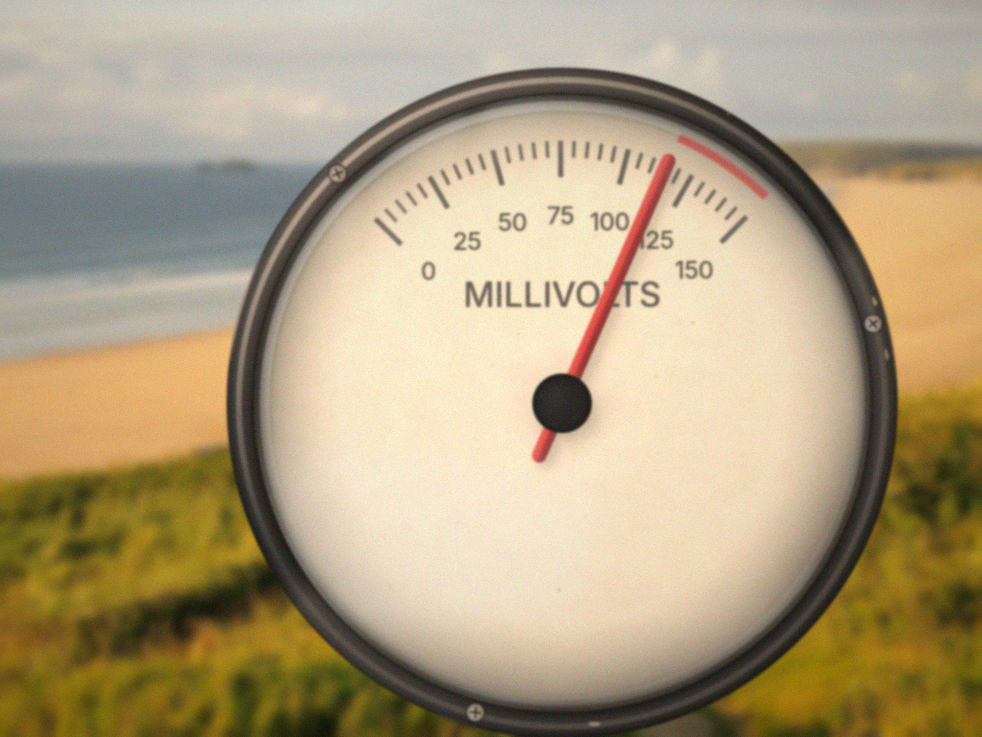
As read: 115 mV
